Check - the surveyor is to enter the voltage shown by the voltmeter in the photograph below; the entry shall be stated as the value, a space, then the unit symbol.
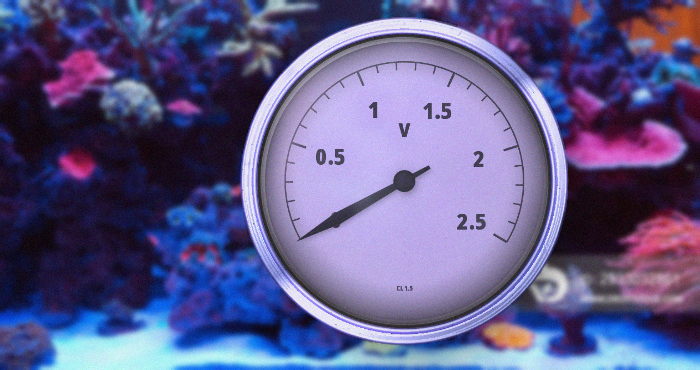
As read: 0 V
